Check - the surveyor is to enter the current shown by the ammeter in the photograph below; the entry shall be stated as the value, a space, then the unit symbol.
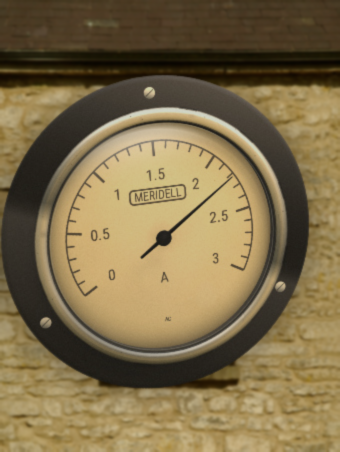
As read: 2.2 A
